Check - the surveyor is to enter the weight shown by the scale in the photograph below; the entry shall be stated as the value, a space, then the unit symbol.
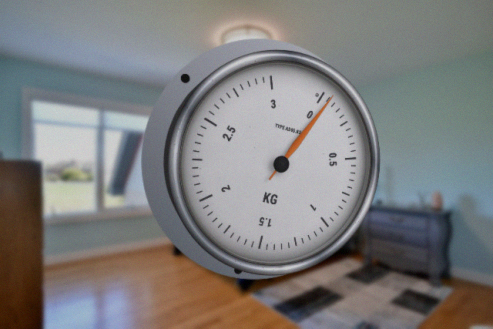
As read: 0.05 kg
